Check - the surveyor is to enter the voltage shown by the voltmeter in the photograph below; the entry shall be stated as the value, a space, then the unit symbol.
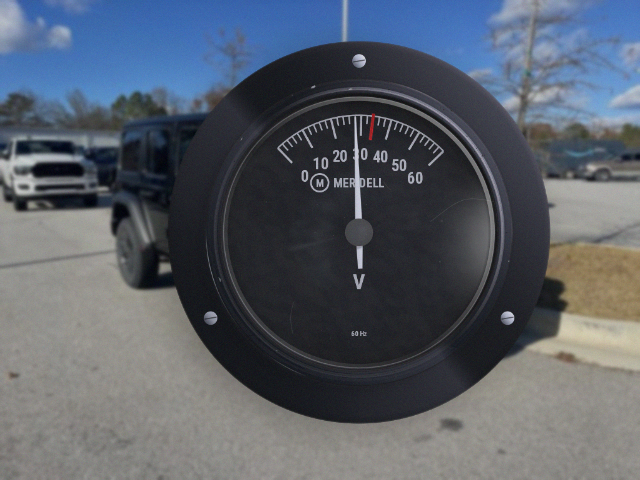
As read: 28 V
